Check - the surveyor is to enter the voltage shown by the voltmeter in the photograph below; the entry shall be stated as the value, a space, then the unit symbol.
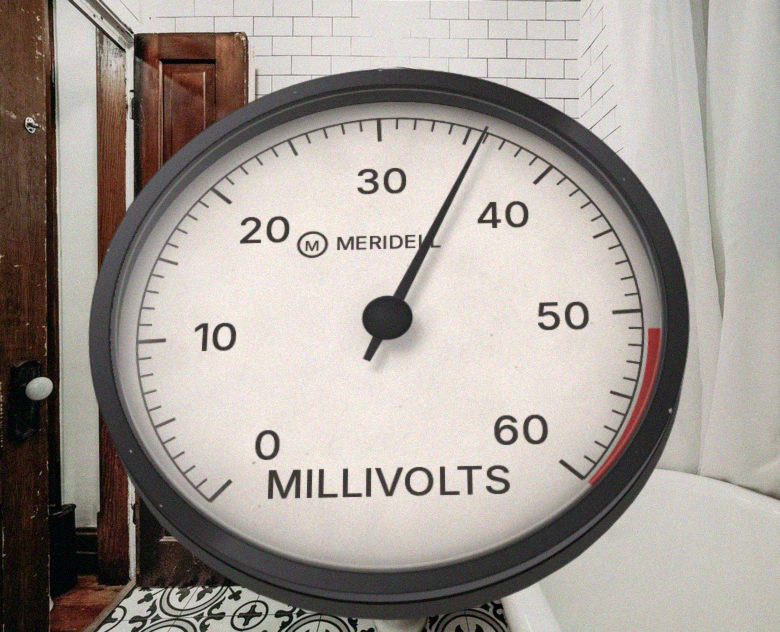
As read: 36 mV
